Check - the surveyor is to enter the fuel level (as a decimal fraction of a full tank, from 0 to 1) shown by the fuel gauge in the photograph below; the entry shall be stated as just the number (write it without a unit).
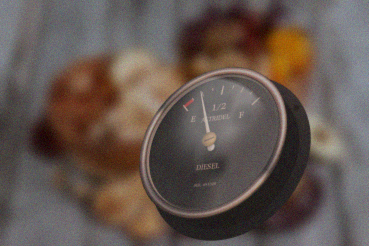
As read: 0.25
